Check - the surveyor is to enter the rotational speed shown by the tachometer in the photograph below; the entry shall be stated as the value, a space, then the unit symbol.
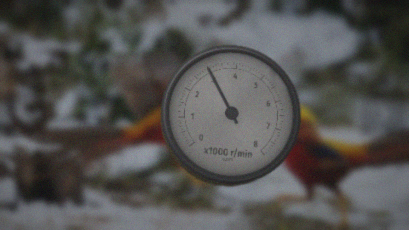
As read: 3000 rpm
